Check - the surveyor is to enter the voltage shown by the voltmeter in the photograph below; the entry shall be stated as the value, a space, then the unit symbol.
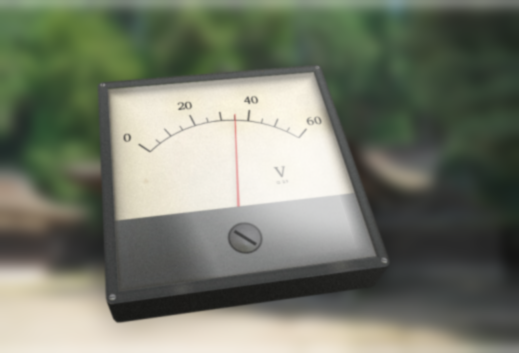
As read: 35 V
